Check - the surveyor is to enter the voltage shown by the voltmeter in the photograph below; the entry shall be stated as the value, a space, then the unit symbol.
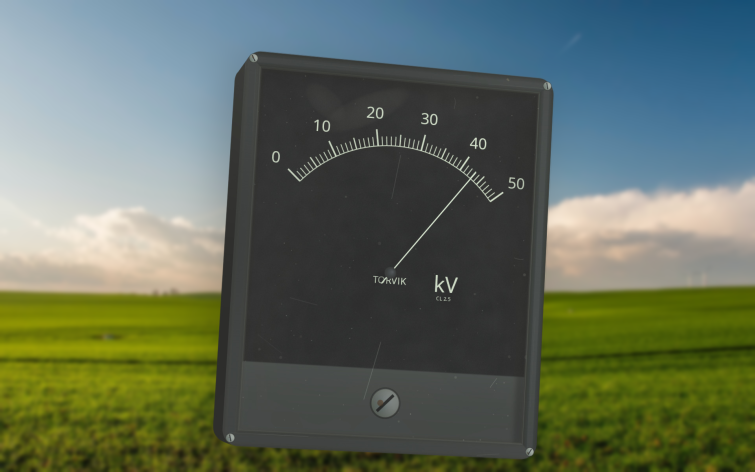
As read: 43 kV
